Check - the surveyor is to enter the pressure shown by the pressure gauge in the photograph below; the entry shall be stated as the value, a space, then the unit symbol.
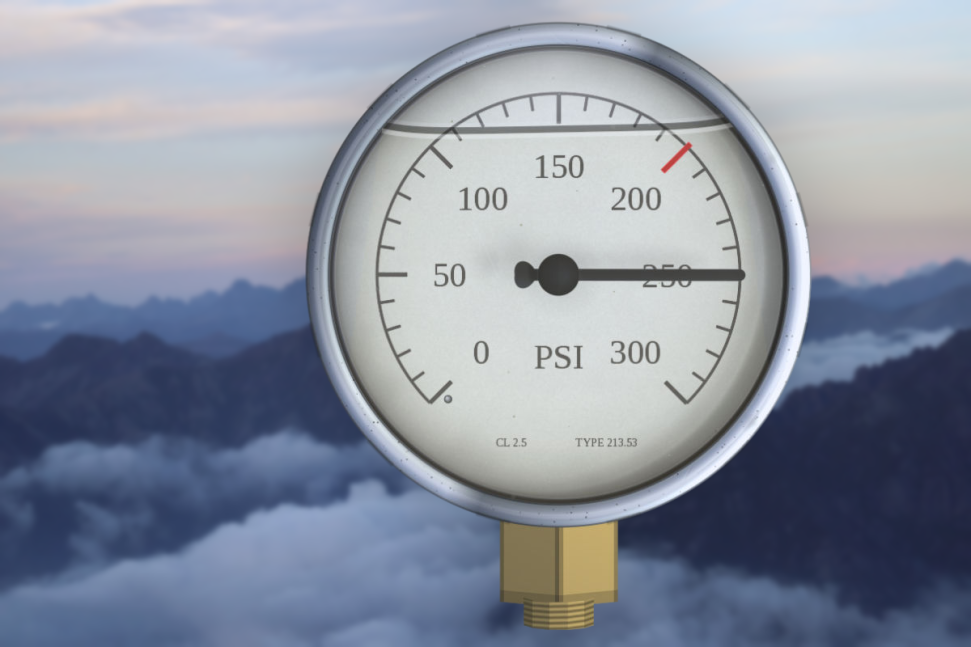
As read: 250 psi
